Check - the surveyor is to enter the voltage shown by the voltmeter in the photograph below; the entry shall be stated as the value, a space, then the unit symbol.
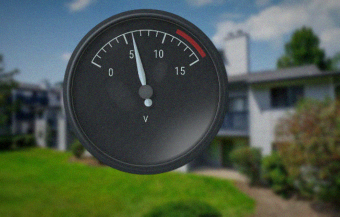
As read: 6 V
